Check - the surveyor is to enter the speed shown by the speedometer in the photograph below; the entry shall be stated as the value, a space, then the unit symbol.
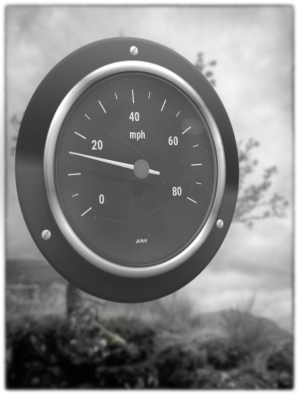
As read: 15 mph
